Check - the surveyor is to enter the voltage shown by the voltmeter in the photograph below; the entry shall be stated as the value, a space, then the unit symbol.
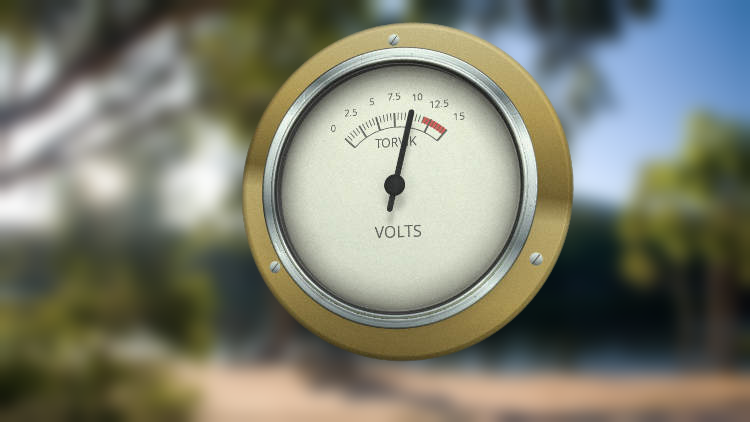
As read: 10 V
